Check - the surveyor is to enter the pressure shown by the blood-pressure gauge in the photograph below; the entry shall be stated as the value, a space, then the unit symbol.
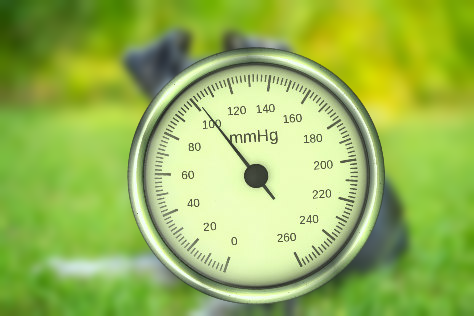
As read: 102 mmHg
